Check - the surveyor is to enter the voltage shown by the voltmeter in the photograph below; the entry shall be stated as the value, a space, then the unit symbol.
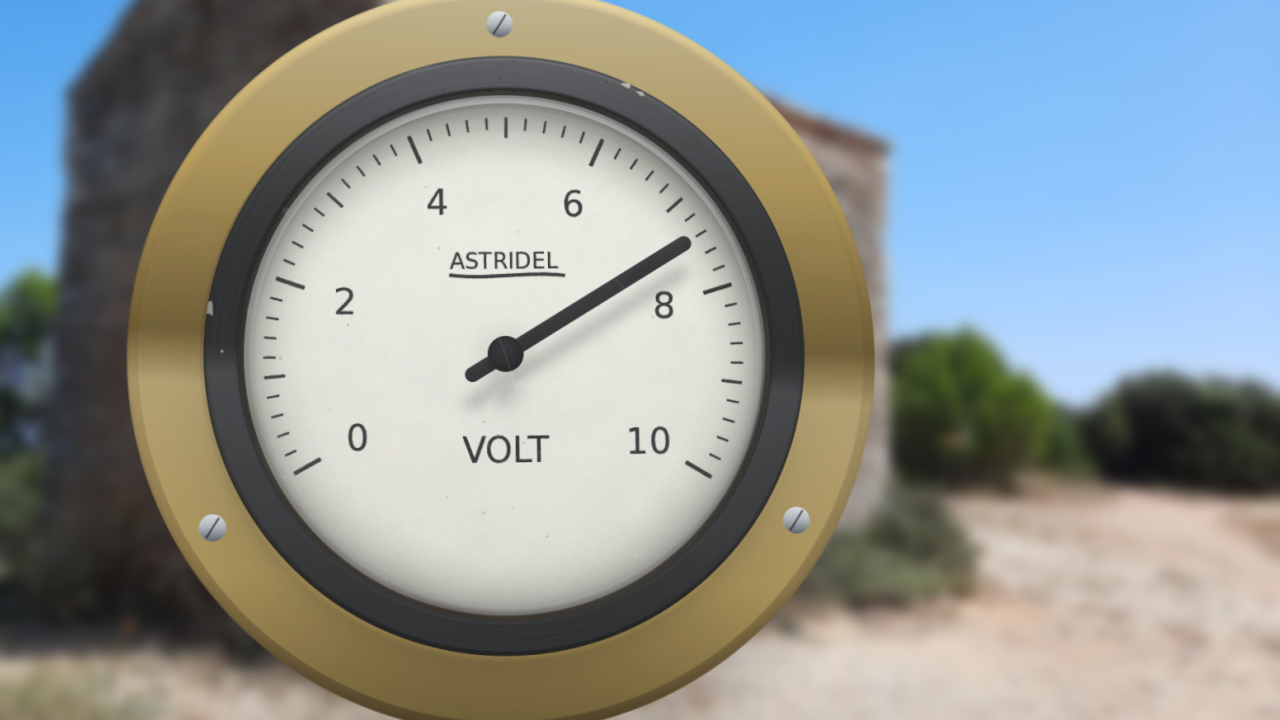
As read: 7.4 V
